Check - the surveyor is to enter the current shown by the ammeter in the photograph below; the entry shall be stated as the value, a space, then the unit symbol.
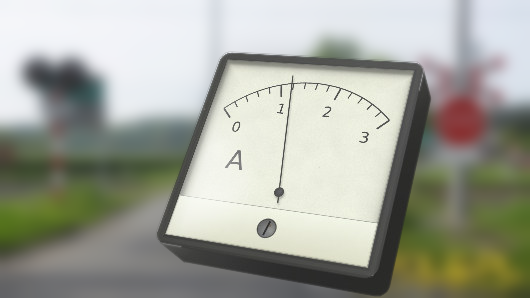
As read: 1.2 A
